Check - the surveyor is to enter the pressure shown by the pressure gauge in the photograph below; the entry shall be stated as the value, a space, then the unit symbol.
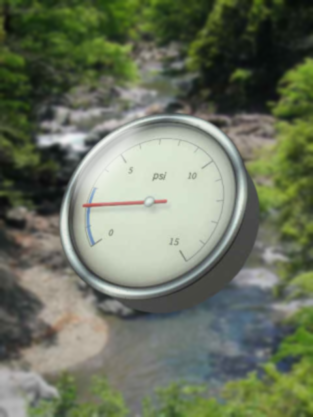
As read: 2 psi
